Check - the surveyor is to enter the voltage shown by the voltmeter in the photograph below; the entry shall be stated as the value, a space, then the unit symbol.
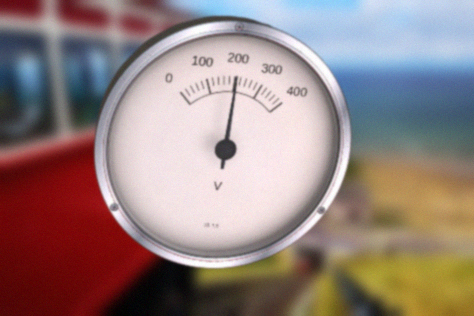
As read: 200 V
